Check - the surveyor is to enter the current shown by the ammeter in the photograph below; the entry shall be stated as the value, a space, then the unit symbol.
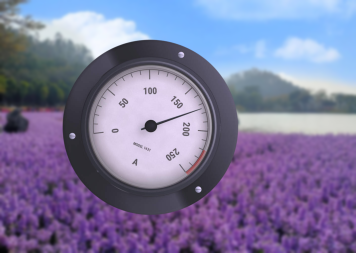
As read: 175 A
